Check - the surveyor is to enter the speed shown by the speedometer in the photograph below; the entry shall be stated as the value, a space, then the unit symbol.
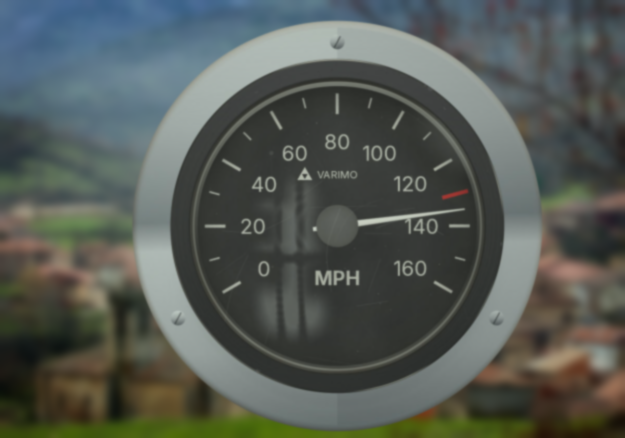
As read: 135 mph
